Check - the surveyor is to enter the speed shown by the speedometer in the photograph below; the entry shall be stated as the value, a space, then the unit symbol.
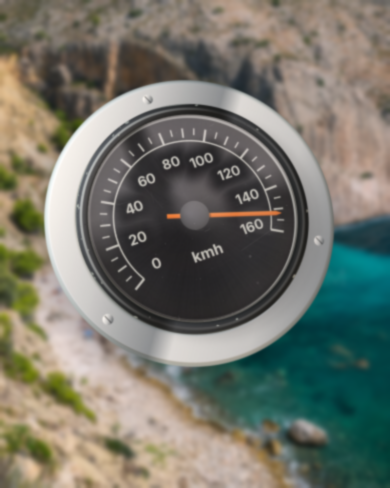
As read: 152.5 km/h
